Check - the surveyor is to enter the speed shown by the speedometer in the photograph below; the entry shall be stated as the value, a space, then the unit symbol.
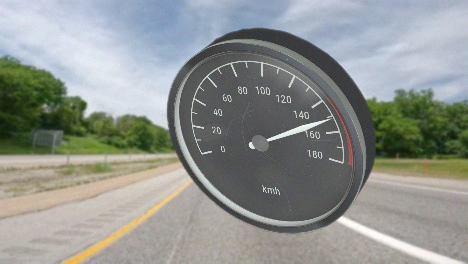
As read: 150 km/h
